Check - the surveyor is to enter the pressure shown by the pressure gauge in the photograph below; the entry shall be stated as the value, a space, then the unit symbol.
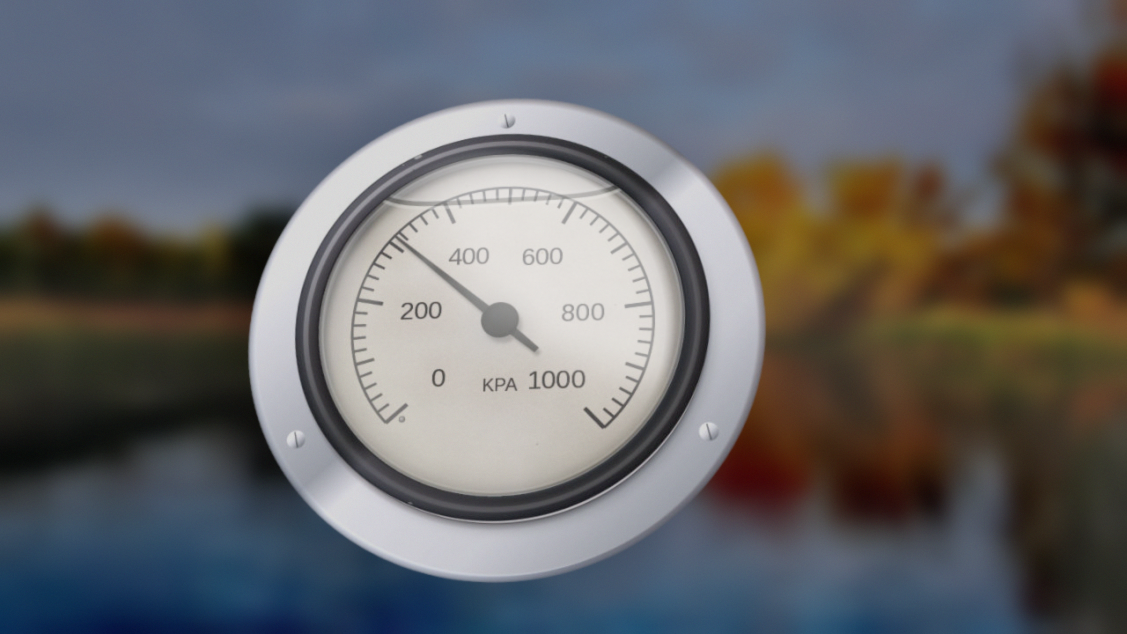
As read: 310 kPa
